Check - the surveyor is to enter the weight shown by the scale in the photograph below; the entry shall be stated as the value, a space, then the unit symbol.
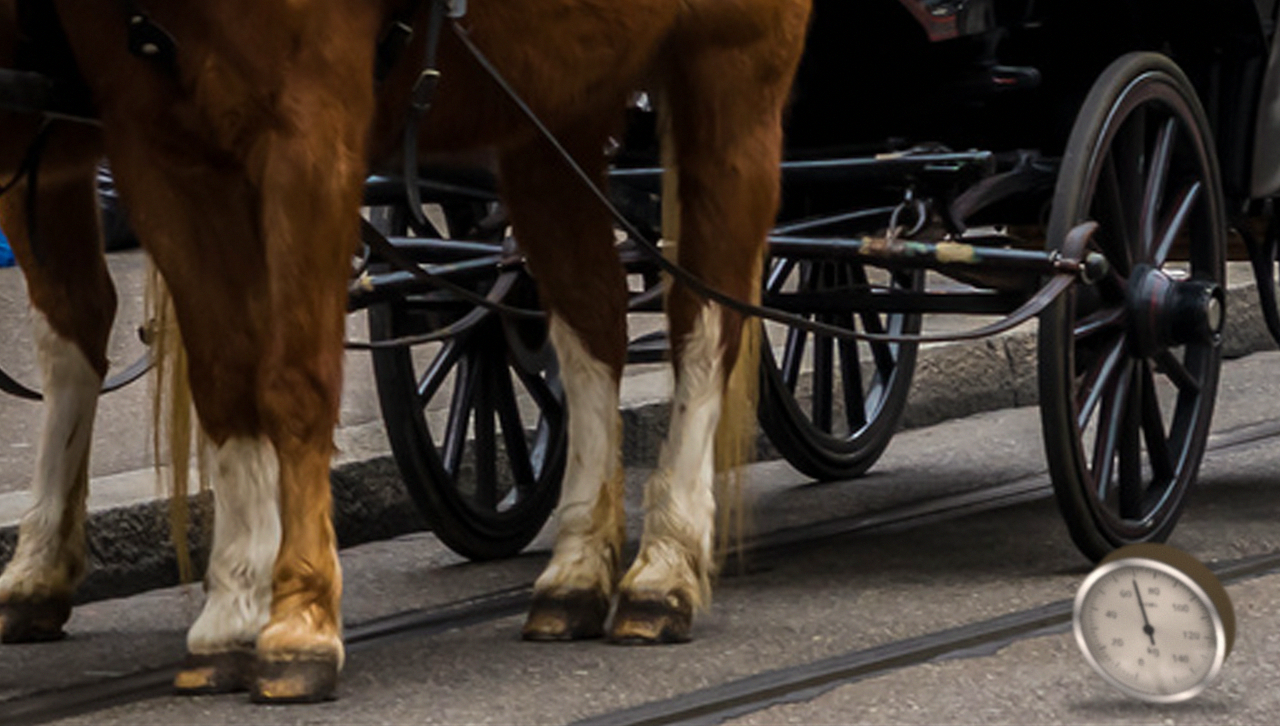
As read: 70 kg
